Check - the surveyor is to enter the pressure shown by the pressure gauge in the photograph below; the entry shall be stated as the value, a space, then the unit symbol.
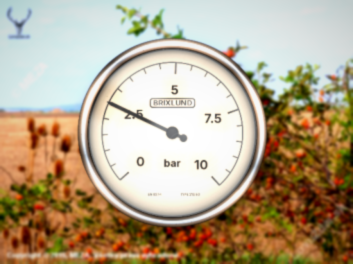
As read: 2.5 bar
